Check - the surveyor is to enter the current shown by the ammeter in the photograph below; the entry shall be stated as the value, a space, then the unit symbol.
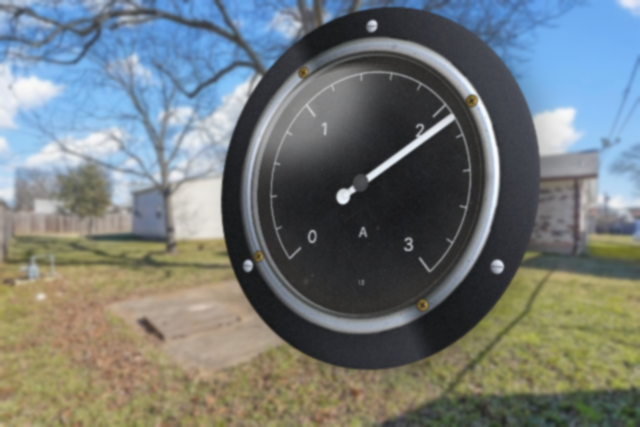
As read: 2.1 A
